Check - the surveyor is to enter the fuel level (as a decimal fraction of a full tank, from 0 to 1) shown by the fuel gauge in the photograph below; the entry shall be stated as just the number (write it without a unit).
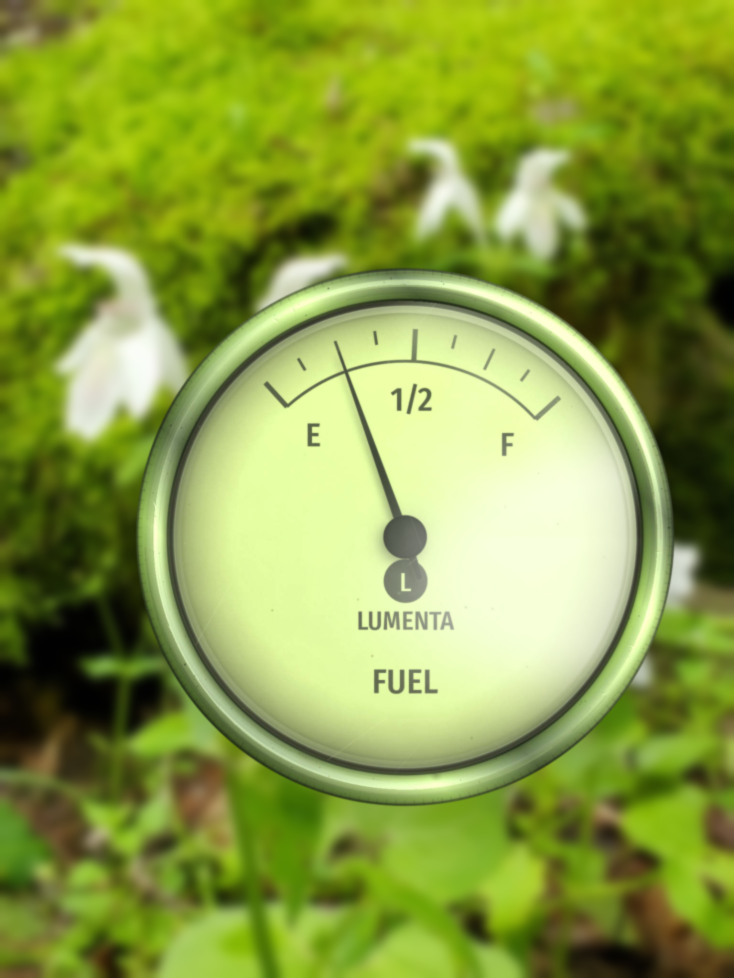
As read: 0.25
